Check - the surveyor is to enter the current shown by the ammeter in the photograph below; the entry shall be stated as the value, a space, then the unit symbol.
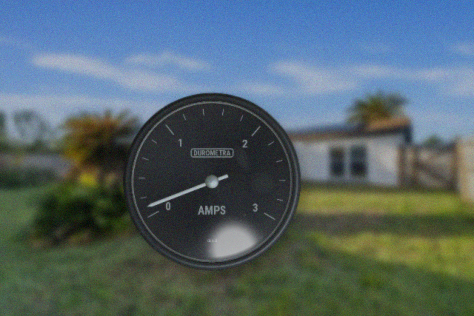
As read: 0.1 A
